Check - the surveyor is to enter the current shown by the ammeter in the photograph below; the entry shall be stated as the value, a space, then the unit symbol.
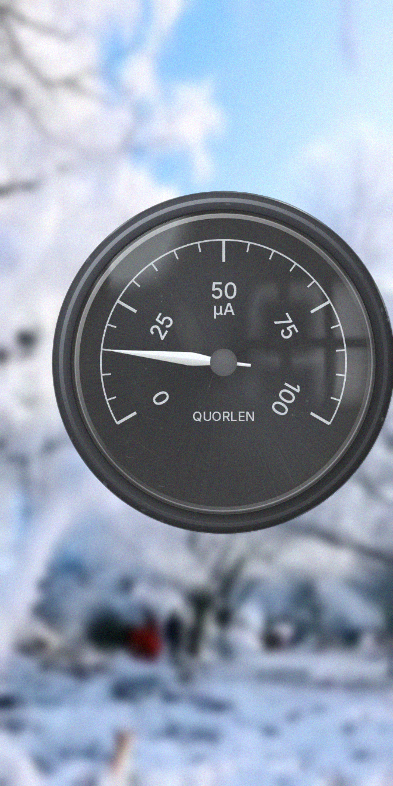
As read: 15 µA
